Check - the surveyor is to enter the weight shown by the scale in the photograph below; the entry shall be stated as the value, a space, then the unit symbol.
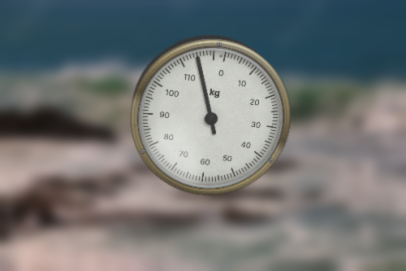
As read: 115 kg
